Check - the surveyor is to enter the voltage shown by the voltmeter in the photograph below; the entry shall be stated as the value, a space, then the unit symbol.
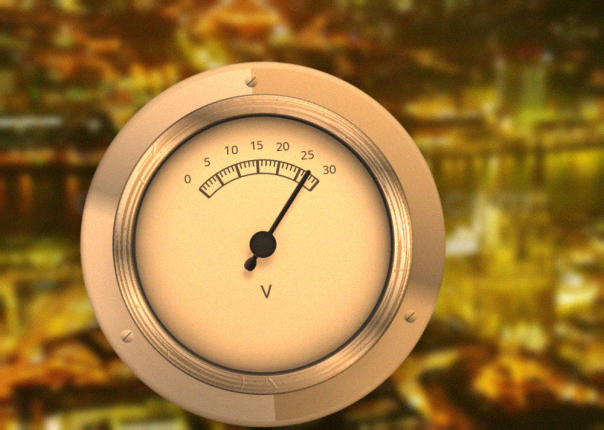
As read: 27 V
